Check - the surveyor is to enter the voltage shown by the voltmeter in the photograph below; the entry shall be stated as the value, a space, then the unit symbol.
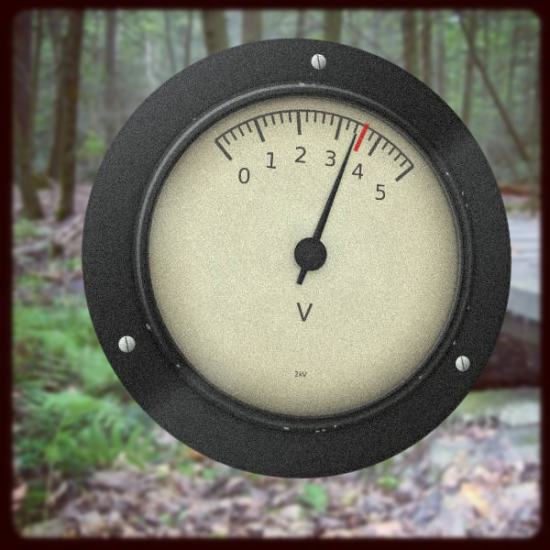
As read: 3.4 V
